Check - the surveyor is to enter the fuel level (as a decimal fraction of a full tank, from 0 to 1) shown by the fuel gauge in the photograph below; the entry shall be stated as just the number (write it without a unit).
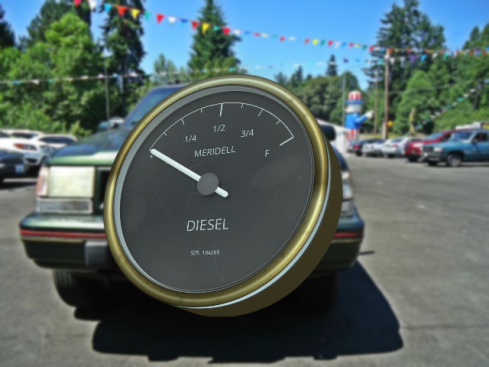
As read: 0
